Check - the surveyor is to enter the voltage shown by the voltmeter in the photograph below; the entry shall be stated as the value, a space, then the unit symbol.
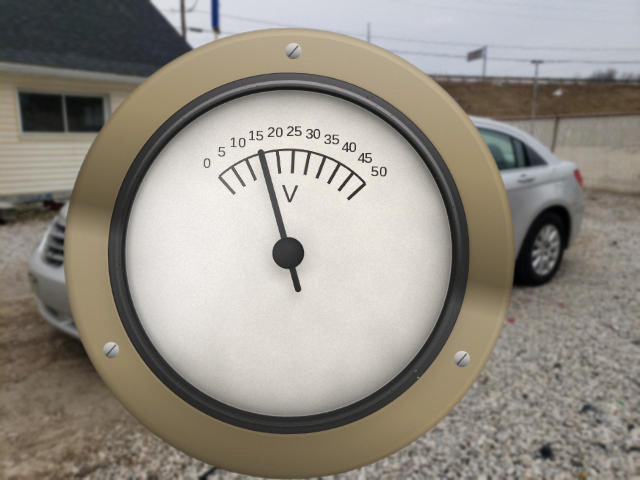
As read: 15 V
